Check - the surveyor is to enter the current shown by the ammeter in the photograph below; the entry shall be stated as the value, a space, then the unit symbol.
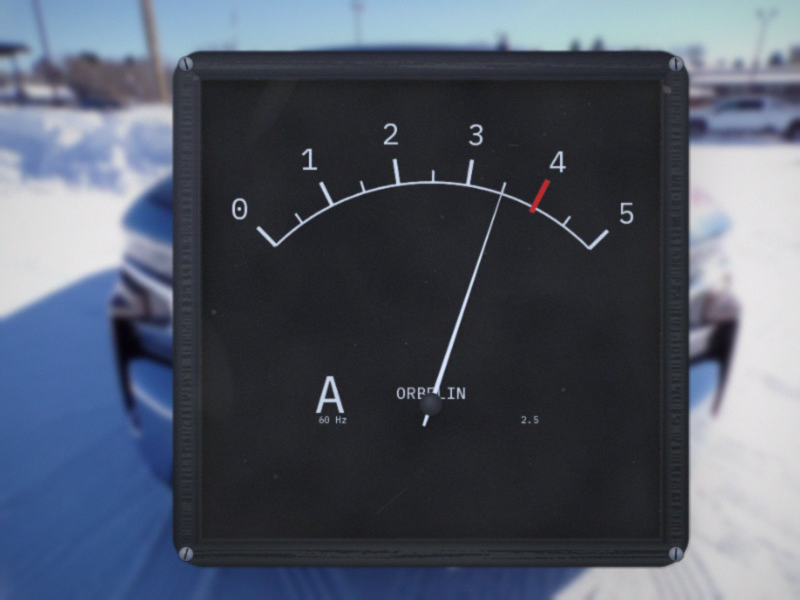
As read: 3.5 A
